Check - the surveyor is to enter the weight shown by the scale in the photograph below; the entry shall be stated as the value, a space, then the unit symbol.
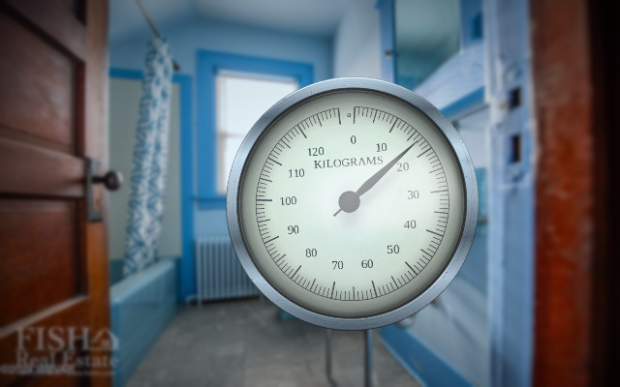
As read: 17 kg
